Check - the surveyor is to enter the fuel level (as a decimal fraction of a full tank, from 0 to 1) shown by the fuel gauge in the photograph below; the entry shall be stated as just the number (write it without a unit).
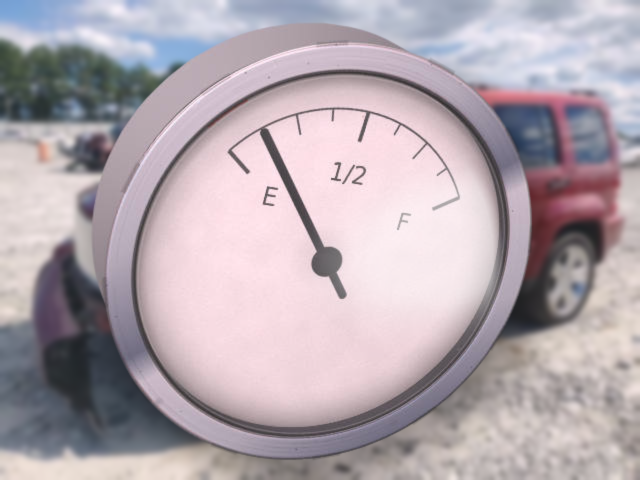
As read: 0.125
